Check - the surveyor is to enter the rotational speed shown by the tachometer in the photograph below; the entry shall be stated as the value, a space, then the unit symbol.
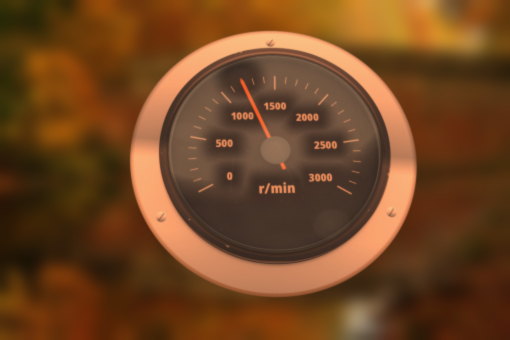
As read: 1200 rpm
